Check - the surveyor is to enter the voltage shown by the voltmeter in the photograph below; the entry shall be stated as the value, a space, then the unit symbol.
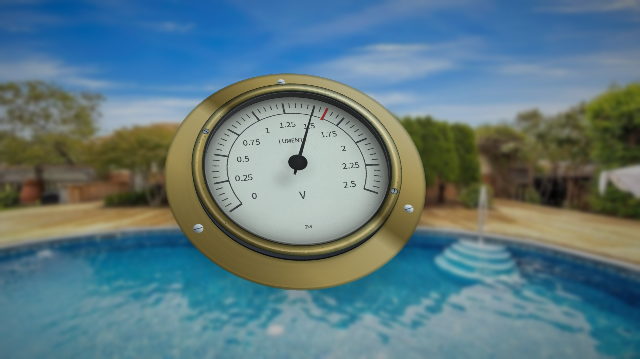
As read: 1.5 V
